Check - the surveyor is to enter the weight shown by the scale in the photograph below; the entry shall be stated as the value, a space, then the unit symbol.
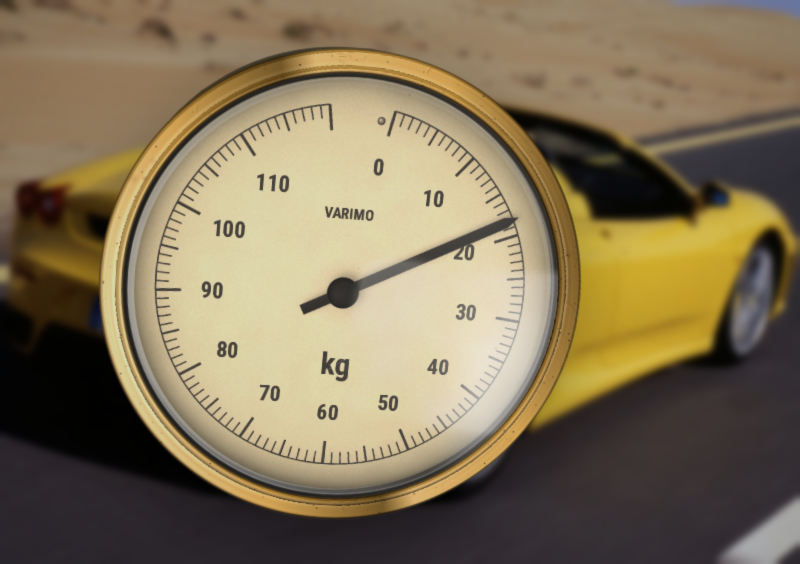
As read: 18 kg
